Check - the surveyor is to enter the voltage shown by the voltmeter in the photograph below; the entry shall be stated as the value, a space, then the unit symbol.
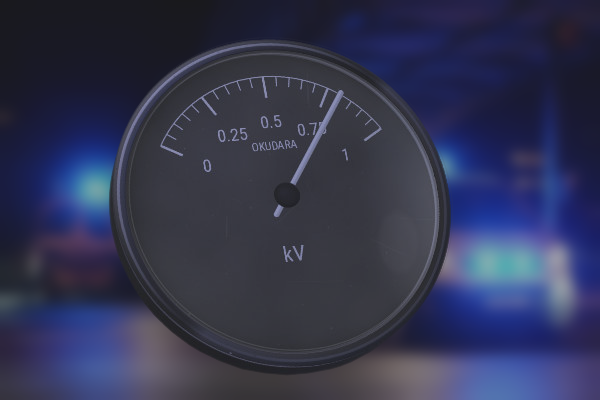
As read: 0.8 kV
